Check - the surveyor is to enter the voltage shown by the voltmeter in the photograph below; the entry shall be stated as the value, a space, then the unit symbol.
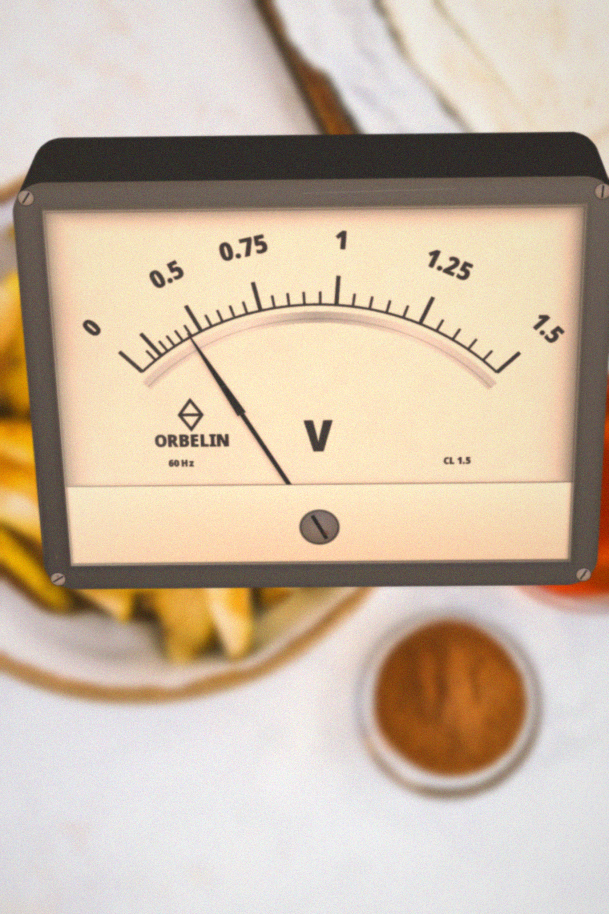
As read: 0.45 V
